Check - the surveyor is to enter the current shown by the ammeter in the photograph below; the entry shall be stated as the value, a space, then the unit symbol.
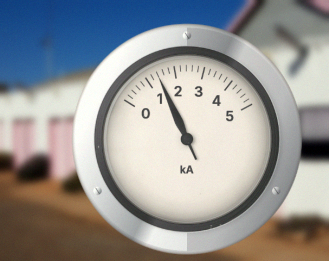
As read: 1.4 kA
